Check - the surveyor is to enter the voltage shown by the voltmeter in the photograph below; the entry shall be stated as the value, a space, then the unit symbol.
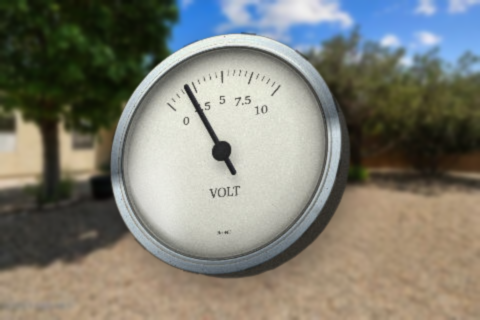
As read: 2 V
